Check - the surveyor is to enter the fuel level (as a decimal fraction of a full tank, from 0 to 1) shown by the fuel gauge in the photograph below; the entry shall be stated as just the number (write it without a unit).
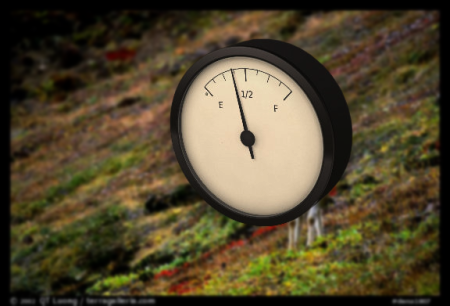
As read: 0.375
